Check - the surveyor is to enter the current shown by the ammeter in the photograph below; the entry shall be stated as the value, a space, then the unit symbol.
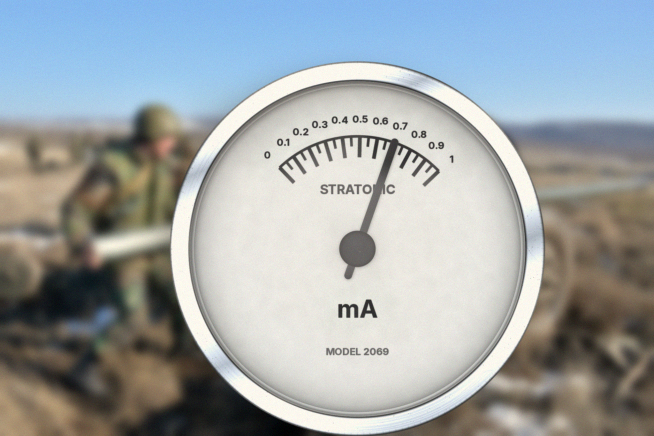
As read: 0.7 mA
